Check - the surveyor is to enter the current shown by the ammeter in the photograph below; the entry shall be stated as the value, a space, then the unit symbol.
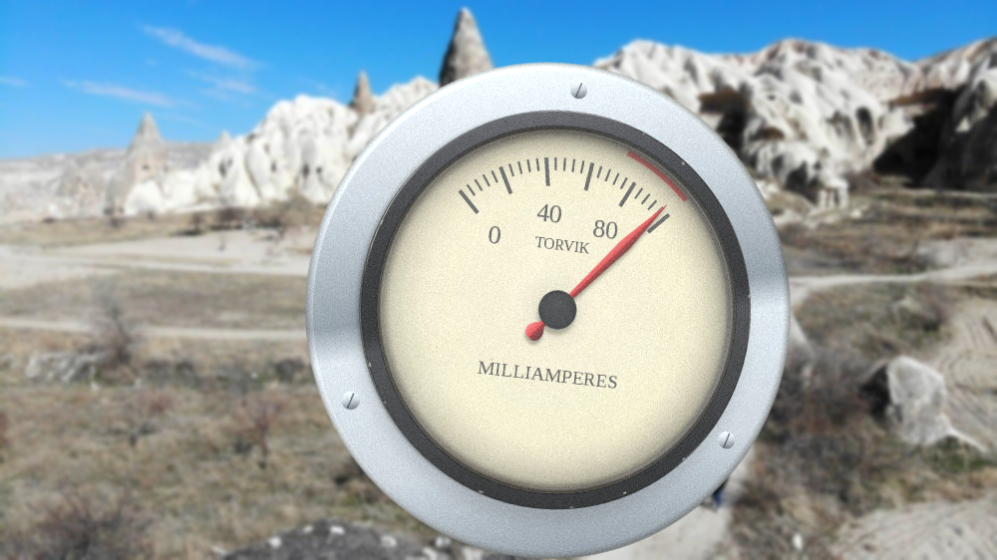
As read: 96 mA
